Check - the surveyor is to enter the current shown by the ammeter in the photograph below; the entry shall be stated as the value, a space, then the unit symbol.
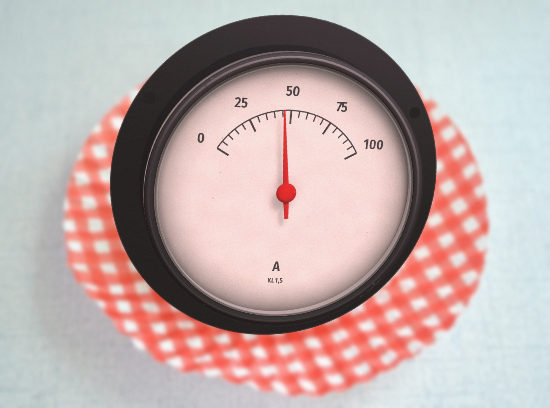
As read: 45 A
